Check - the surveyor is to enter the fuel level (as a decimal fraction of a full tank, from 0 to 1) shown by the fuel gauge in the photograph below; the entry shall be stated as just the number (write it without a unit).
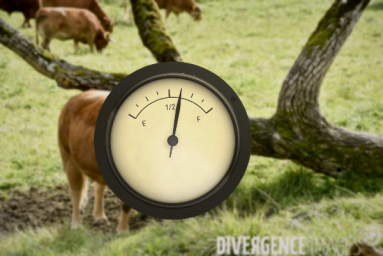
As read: 0.625
